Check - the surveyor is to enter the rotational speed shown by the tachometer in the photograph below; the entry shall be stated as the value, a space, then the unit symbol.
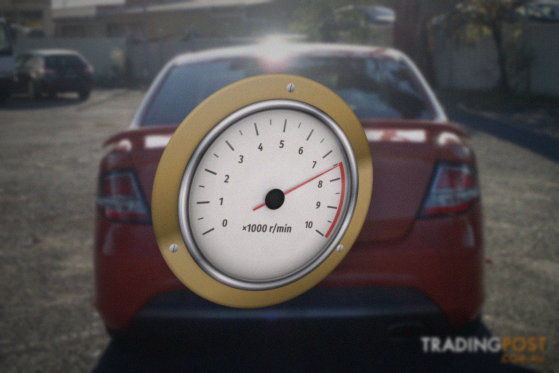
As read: 7500 rpm
